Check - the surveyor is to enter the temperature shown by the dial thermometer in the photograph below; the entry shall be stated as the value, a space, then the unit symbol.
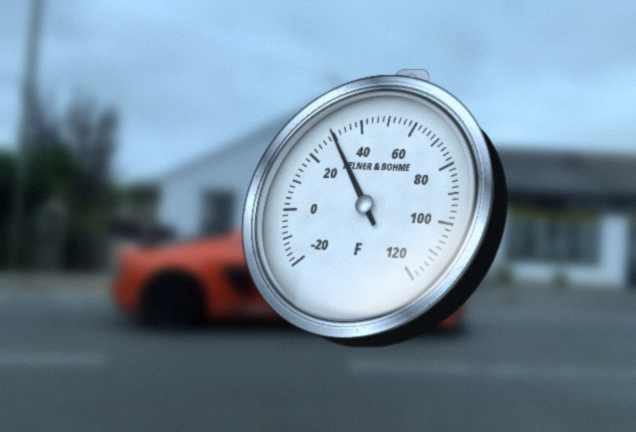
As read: 30 °F
